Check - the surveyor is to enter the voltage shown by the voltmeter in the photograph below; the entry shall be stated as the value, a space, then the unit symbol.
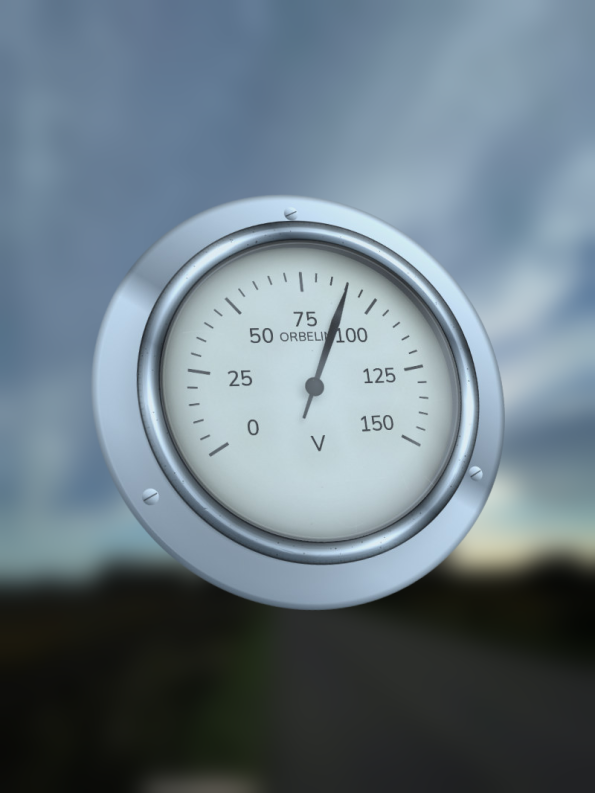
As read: 90 V
